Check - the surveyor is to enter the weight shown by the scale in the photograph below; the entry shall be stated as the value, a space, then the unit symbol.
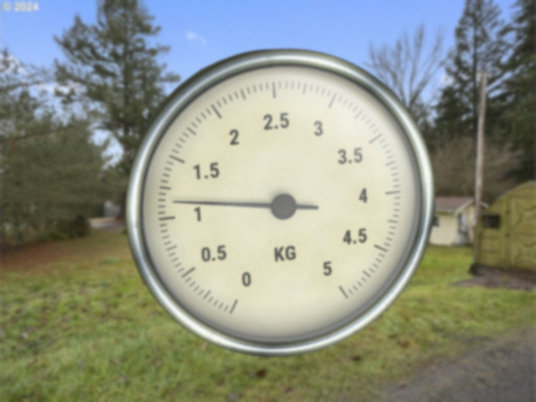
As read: 1.15 kg
